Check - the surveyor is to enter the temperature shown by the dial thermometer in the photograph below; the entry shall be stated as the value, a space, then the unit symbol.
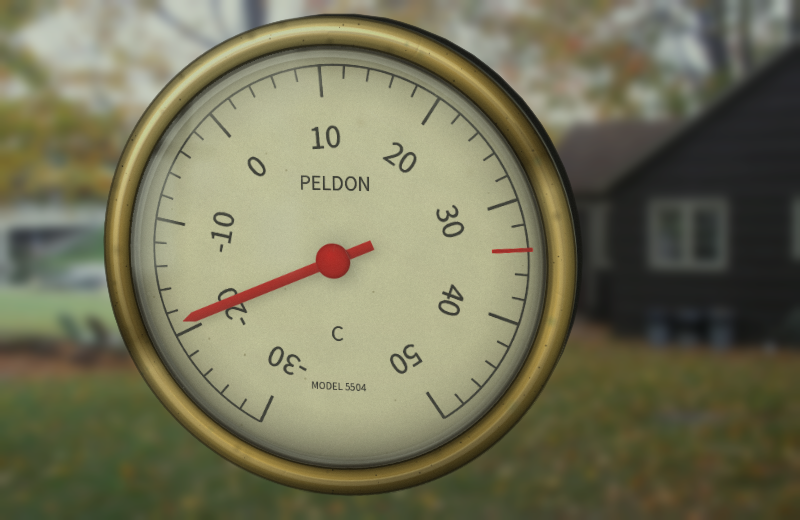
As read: -19 °C
